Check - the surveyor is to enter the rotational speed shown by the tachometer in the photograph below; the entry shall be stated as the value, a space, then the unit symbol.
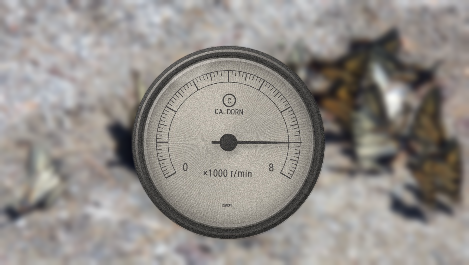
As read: 7000 rpm
